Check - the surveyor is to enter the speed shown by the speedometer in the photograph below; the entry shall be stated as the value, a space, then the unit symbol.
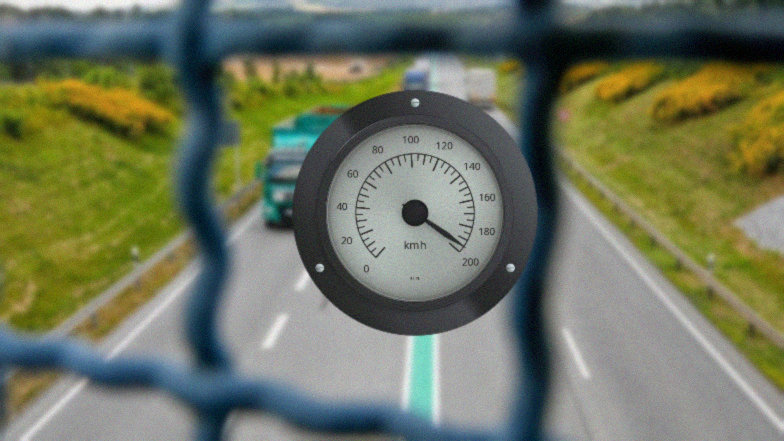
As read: 195 km/h
